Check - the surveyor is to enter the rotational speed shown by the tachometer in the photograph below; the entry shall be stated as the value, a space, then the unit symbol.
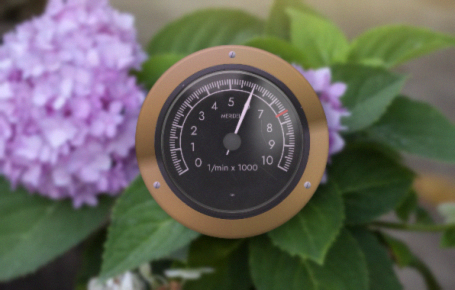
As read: 6000 rpm
